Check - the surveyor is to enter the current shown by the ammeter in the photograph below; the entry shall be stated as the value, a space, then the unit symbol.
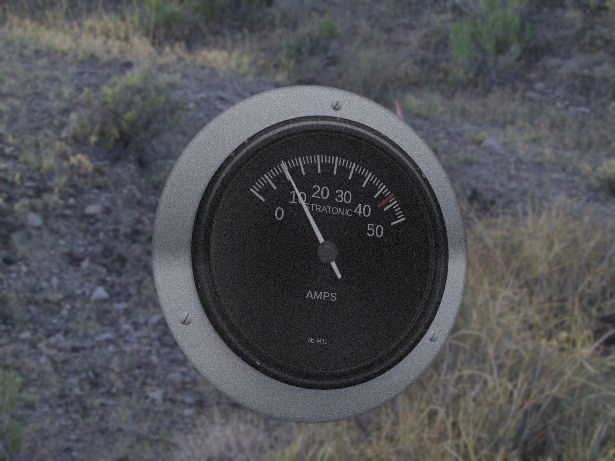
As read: 10 A
